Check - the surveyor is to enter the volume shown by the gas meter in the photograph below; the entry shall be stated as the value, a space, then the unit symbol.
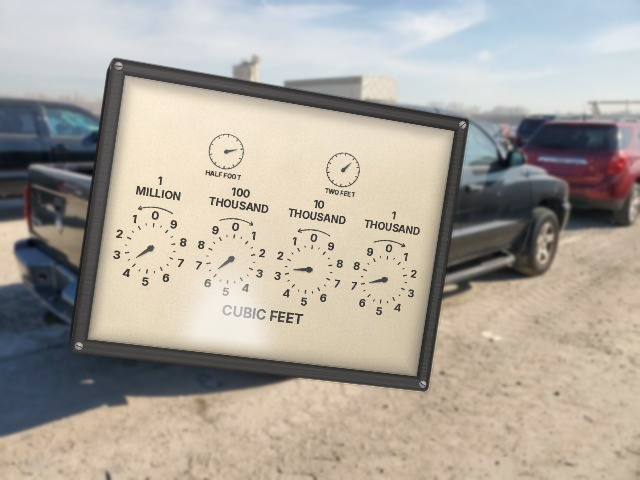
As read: 362700 ft³
